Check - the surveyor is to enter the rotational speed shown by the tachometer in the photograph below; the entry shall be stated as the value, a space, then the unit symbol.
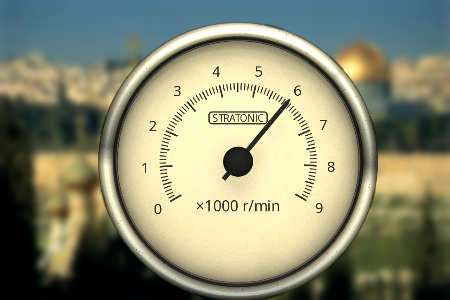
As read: 6000 rpm
